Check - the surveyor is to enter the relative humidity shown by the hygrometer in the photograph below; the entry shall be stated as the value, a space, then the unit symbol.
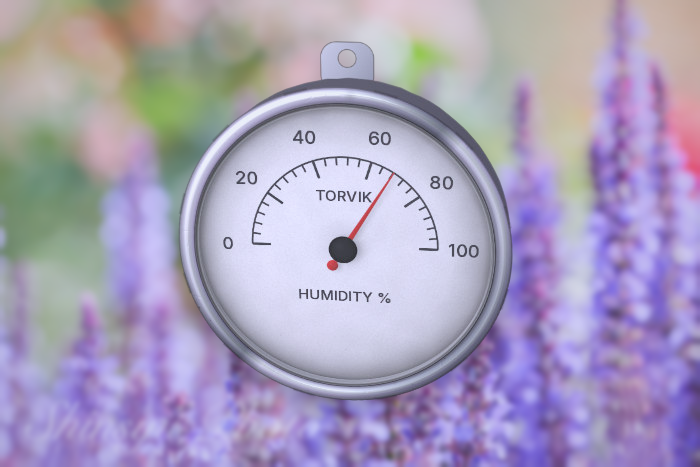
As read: 68 %
